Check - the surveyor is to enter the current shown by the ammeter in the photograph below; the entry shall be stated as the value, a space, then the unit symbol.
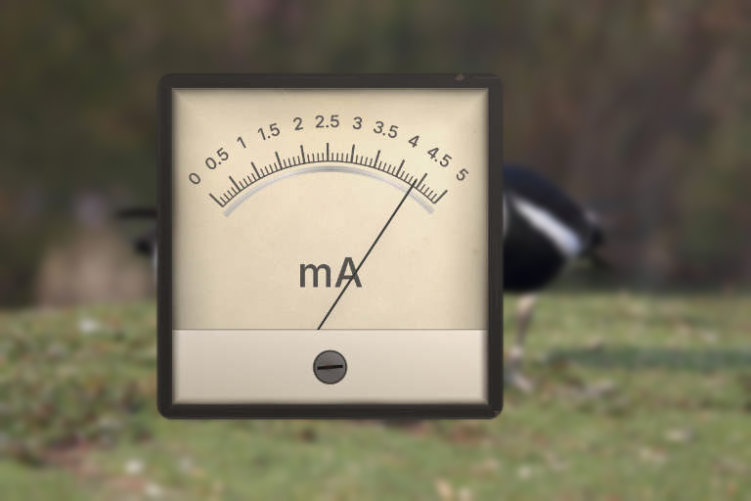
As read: 4.4 mA
